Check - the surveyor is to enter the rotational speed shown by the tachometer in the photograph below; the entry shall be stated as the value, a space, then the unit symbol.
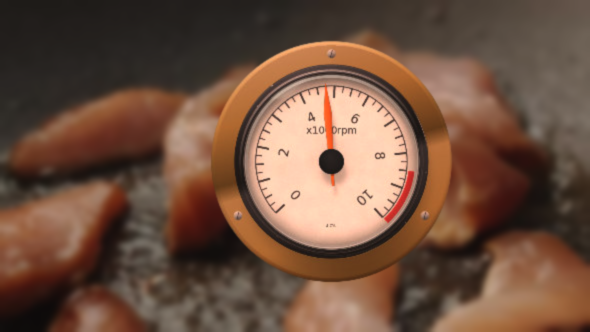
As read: 4750 rpm
